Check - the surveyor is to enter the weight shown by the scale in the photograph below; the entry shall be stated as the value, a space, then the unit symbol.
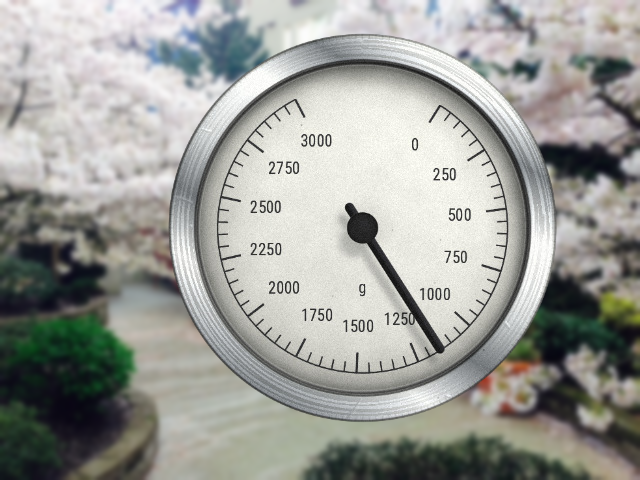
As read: 1150 g
